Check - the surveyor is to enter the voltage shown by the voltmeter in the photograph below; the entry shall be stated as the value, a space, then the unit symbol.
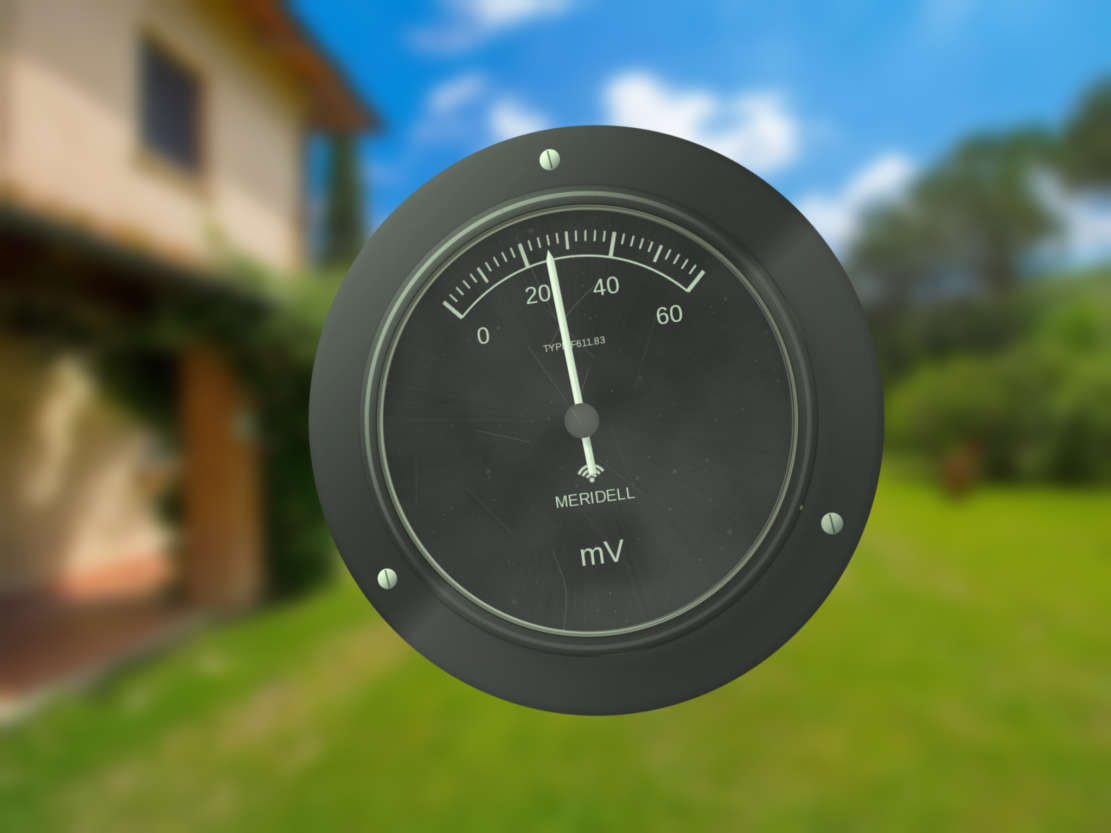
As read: 26 mV
